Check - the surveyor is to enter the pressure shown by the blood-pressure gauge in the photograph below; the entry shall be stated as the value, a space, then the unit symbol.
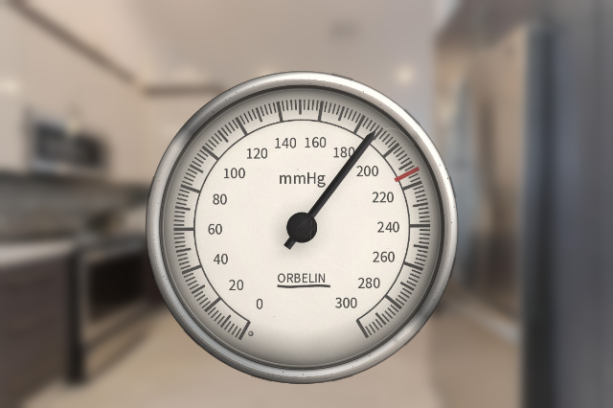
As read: 188 mmHg
